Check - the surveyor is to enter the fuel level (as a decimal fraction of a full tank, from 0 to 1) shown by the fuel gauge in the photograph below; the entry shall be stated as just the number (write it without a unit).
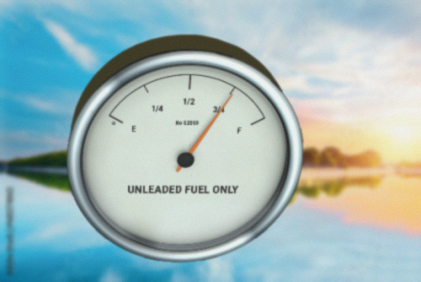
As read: 0.75
